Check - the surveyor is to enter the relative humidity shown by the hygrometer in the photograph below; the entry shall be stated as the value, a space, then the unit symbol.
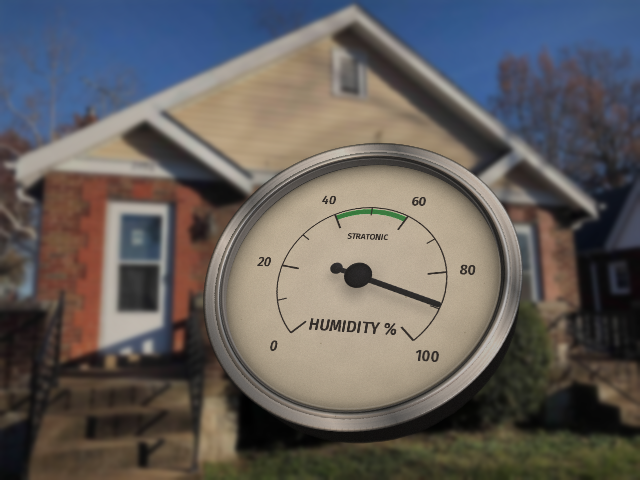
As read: 90 %
